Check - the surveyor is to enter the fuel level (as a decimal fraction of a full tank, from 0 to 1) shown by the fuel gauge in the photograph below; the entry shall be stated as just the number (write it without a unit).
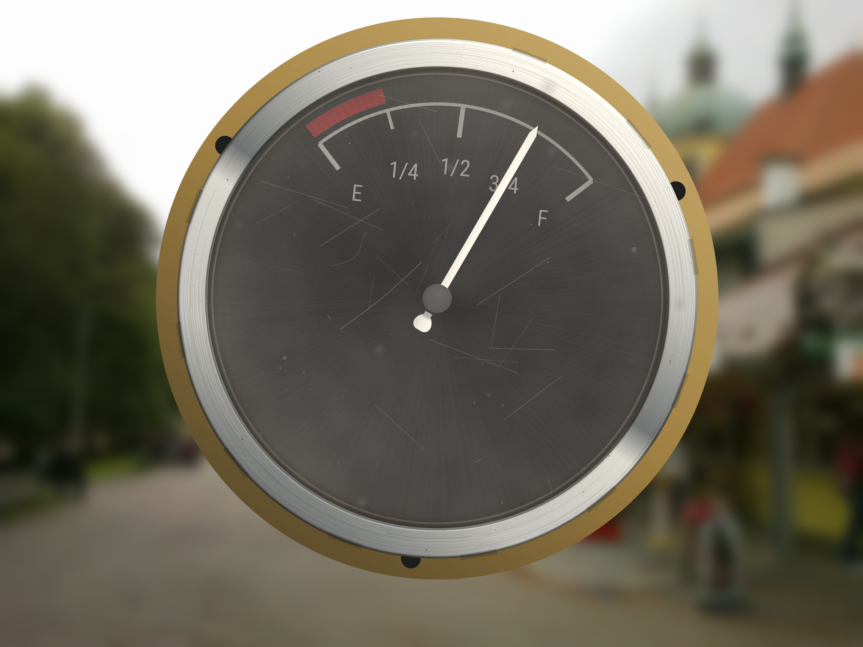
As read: 0.75
